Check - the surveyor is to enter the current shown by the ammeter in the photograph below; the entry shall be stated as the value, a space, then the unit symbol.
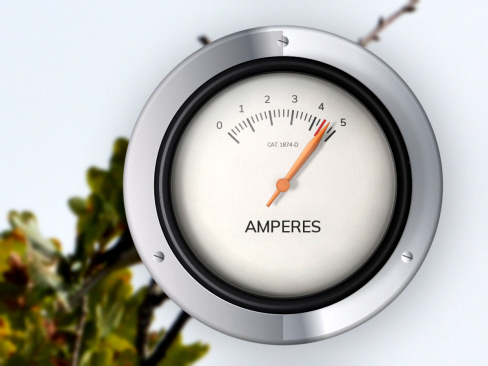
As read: 4.6 A
